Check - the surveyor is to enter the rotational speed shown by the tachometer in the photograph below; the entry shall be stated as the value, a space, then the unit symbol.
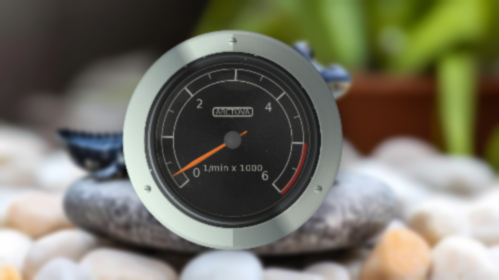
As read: 250 rpm
